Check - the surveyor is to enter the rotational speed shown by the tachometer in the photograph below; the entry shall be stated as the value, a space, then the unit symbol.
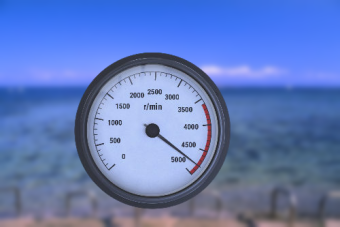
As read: 4800 rpm
